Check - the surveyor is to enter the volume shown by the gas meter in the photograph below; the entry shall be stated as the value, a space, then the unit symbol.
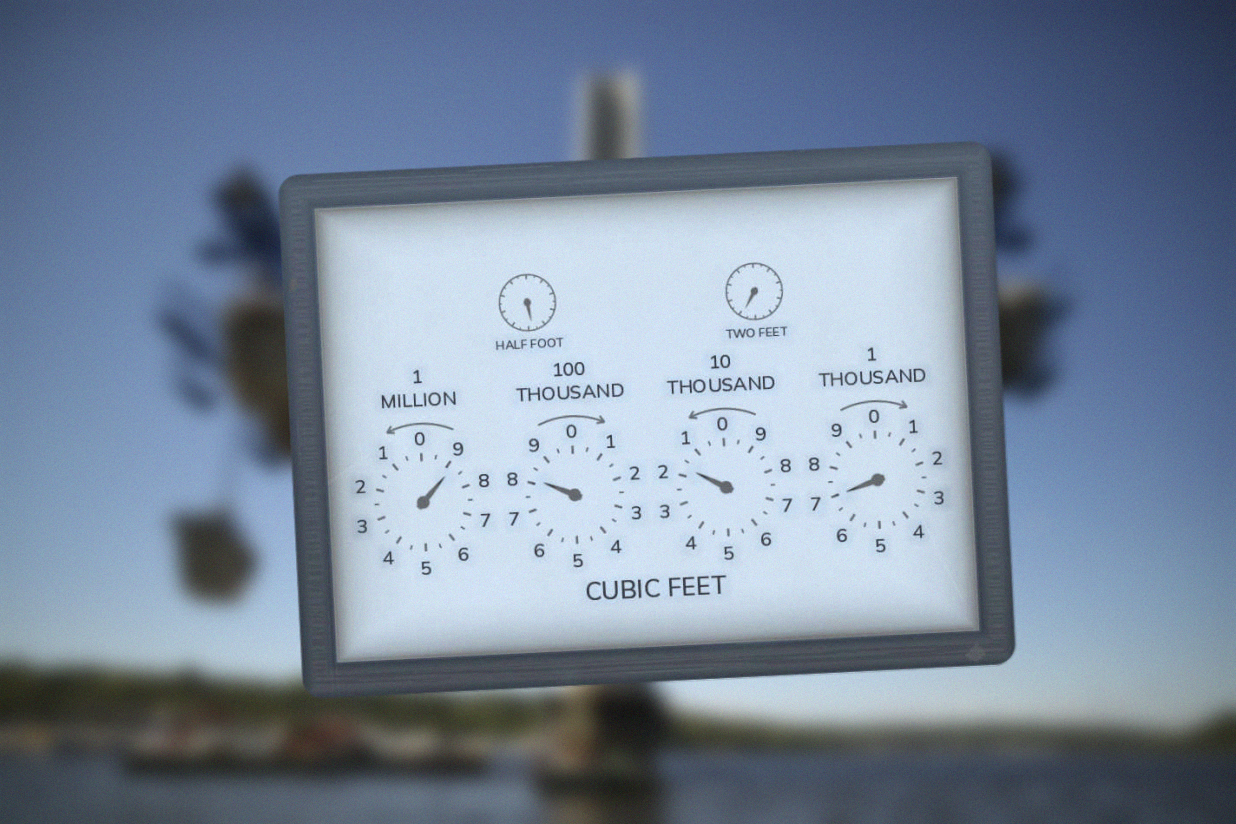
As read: 881700 ft³
